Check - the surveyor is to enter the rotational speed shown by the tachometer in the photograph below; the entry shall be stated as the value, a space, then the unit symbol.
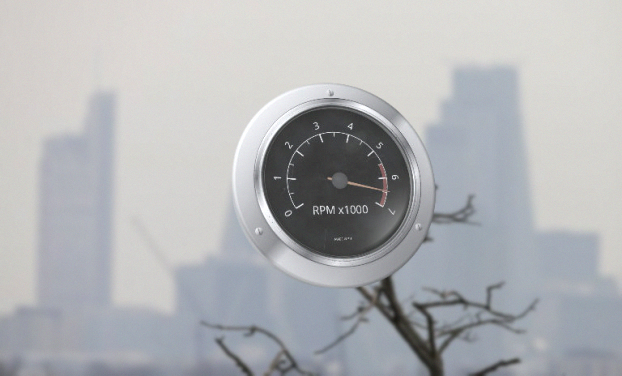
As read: 6500 rpm
